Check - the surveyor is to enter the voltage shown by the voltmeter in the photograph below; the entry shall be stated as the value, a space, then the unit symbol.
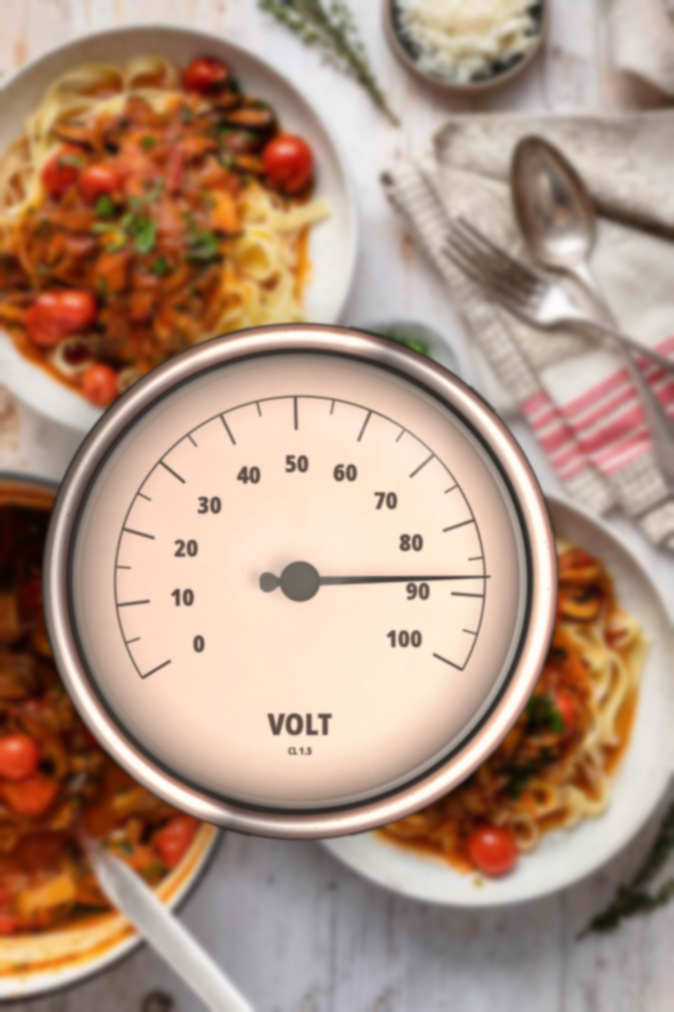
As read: 87.5 V
